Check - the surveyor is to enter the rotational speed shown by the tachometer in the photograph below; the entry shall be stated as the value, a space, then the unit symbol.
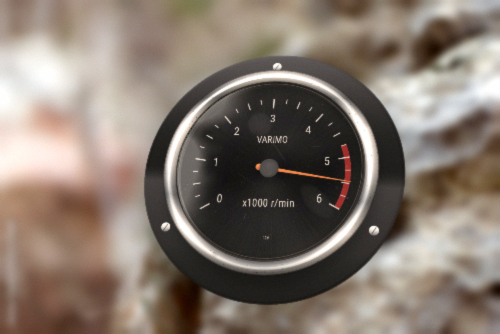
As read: 5500 rpm
